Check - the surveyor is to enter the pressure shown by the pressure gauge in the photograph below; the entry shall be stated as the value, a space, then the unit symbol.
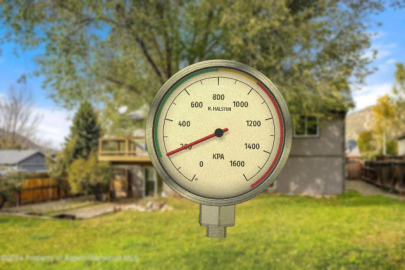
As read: 200 kPa
